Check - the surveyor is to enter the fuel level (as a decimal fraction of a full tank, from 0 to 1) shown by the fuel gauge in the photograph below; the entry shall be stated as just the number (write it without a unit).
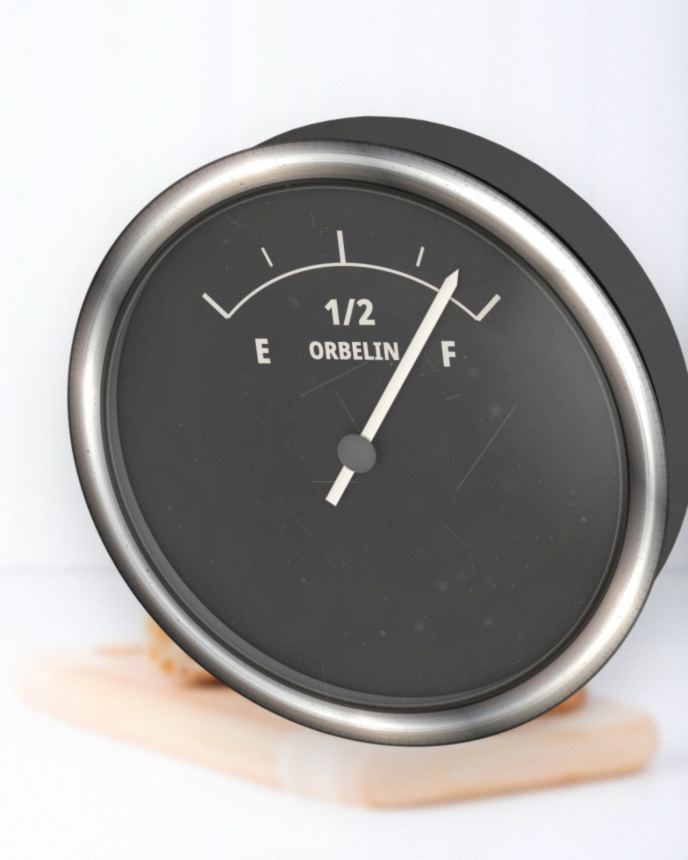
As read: 0.875
